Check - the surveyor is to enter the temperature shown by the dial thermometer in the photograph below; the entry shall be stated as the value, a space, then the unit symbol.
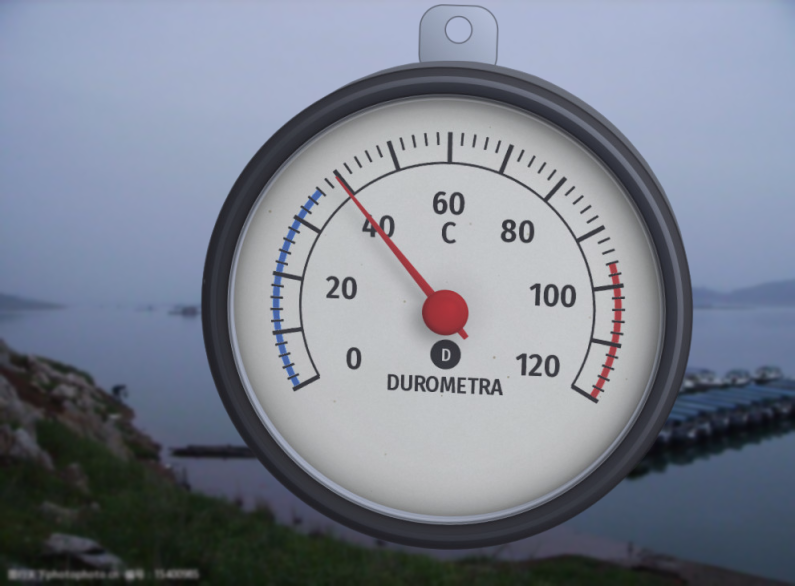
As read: 40 °C
